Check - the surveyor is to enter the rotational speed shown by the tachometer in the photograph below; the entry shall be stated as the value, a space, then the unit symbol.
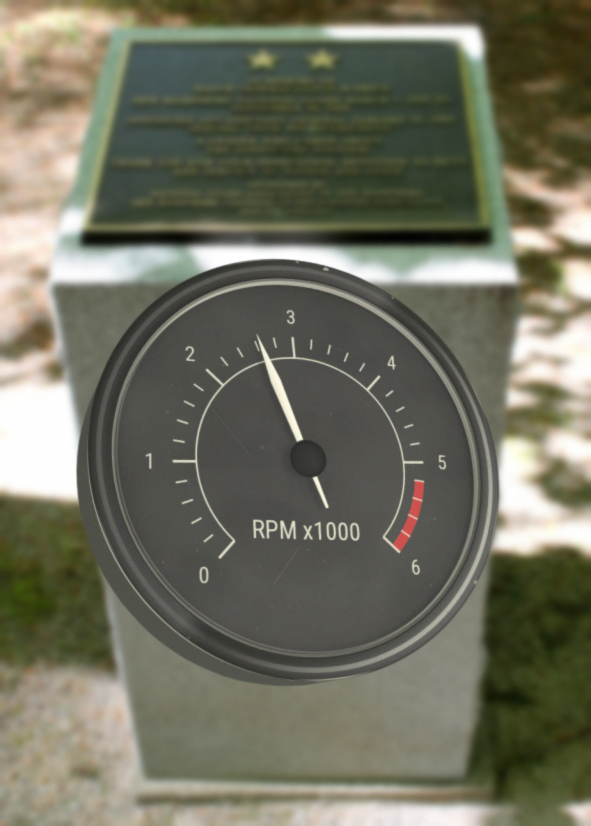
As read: 2600 rpm
